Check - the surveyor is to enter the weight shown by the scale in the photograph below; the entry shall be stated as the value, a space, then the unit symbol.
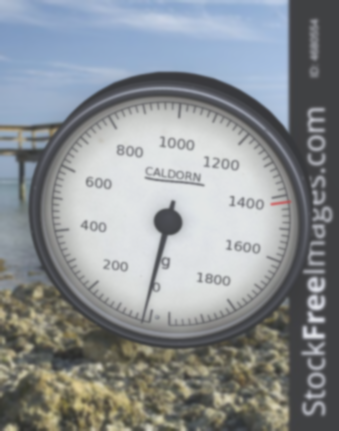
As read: 20 g
